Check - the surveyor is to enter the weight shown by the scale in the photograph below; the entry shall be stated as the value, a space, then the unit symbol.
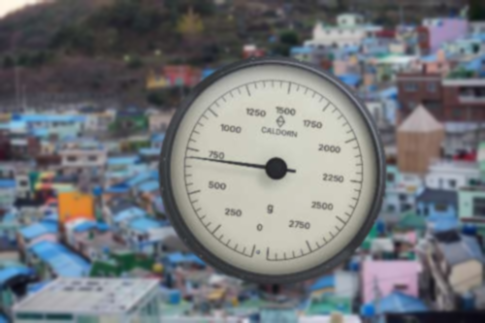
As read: 700 g
